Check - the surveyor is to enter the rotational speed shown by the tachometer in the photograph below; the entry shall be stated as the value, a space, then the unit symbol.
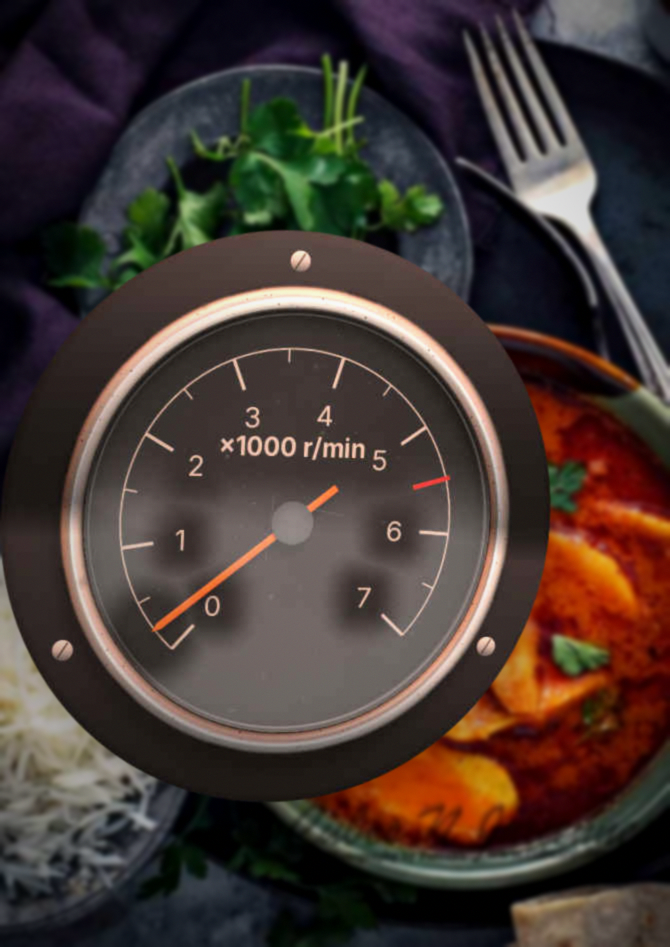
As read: 250 rpm
